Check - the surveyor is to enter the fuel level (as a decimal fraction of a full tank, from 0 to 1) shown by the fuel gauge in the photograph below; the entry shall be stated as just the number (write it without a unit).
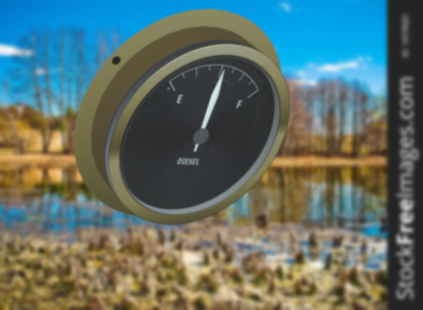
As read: 0.5
